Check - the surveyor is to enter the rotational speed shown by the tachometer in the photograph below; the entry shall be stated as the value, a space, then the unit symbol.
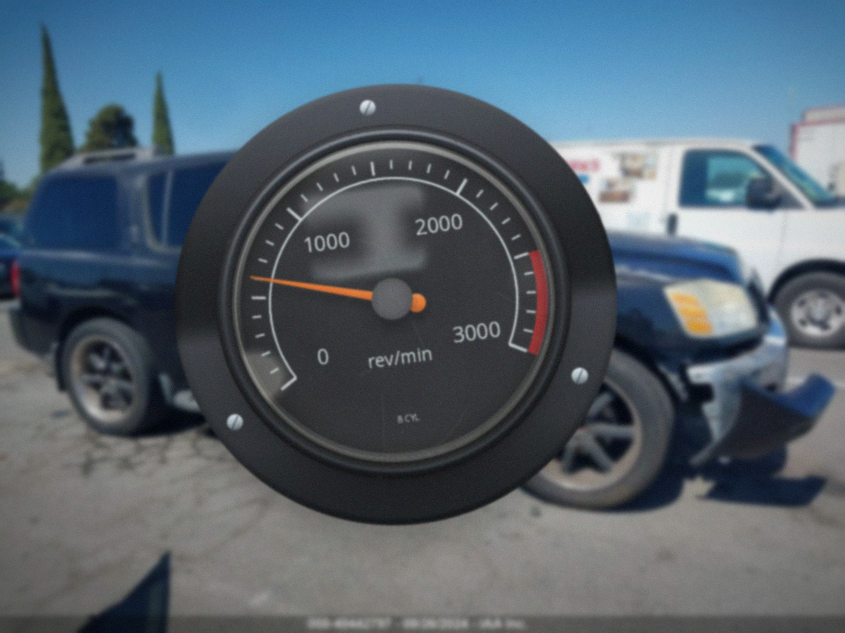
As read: 600 rpm
